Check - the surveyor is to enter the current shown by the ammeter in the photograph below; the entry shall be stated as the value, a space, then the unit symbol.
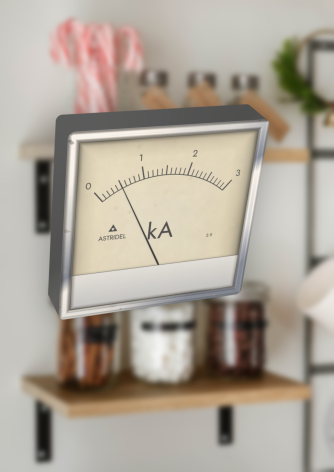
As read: 0.5 kA
